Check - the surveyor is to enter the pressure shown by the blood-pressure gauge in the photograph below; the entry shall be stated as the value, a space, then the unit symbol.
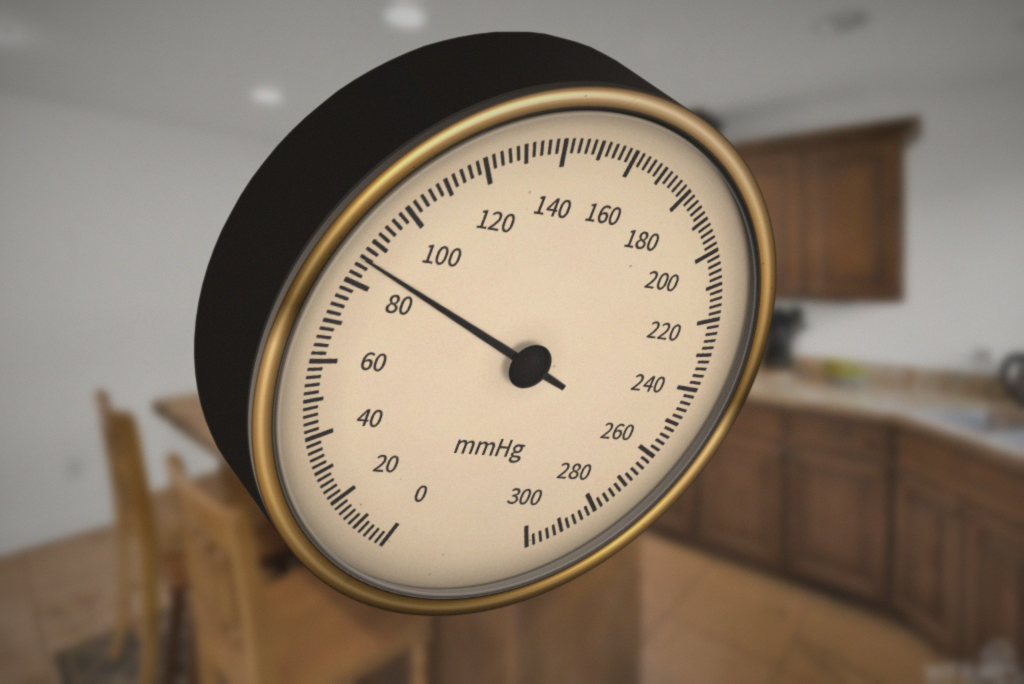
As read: 86 mmHg
